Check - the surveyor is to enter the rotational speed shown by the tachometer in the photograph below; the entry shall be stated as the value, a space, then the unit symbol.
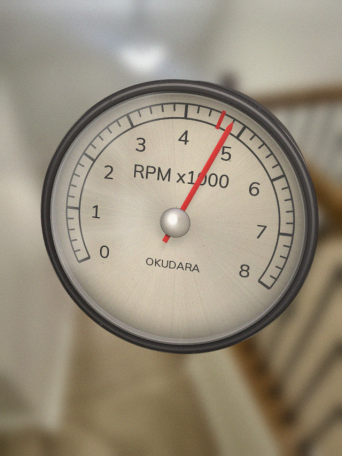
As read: 4800 rpm
